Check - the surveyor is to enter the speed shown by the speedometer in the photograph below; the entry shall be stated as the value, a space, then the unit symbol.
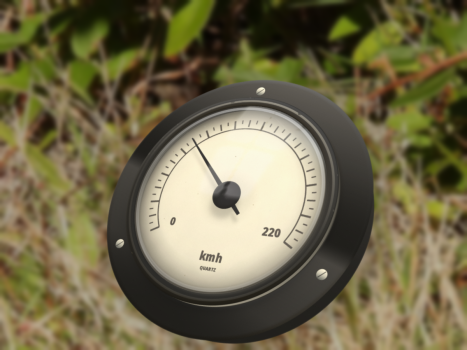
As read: 70 km/h
